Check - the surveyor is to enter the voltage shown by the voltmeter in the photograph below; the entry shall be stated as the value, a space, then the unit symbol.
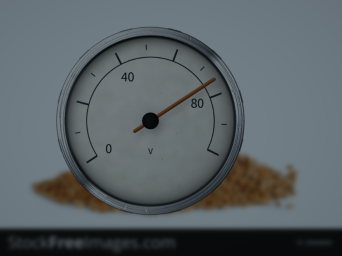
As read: 75 V
